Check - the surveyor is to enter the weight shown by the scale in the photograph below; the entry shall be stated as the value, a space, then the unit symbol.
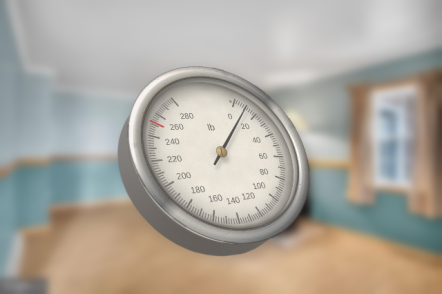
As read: 10 lb
